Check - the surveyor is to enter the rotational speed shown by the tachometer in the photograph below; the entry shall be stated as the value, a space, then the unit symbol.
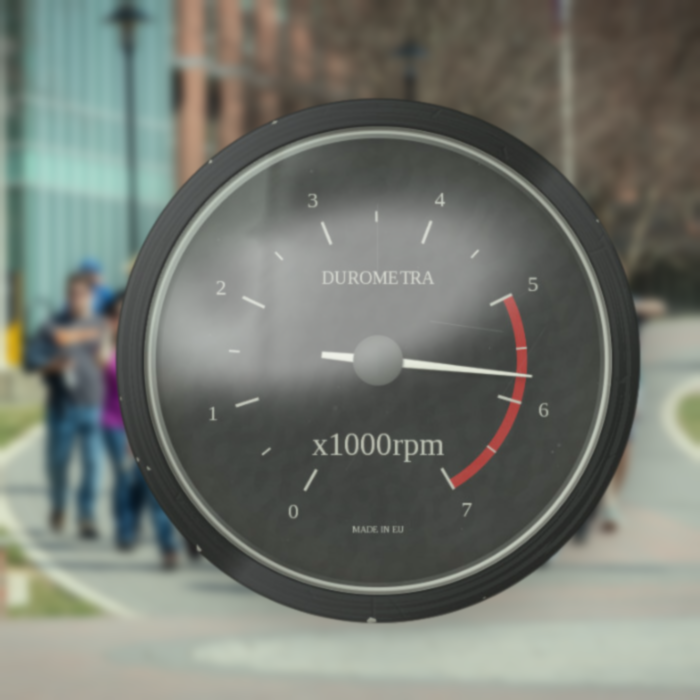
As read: 5750 rpm
